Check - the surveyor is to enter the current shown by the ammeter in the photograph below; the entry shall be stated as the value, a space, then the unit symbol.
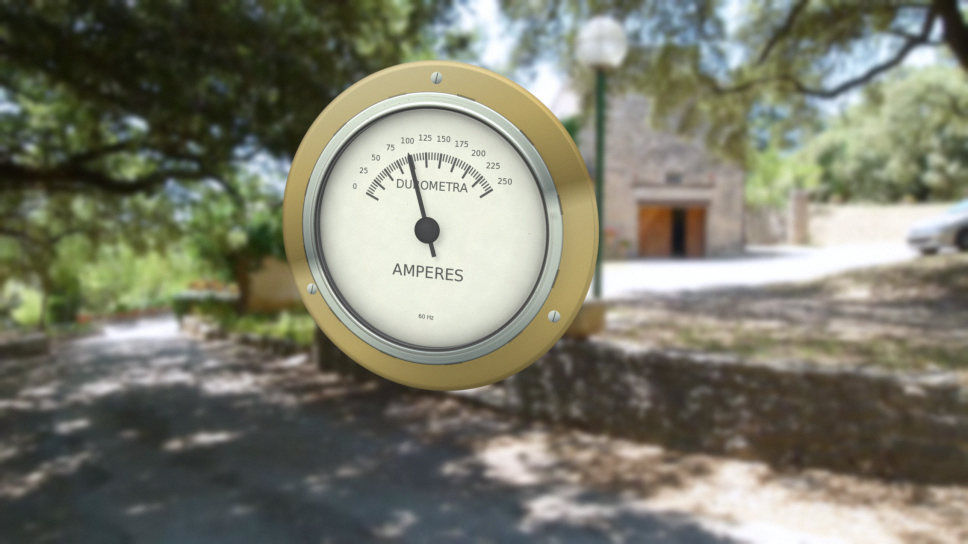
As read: 100 A
